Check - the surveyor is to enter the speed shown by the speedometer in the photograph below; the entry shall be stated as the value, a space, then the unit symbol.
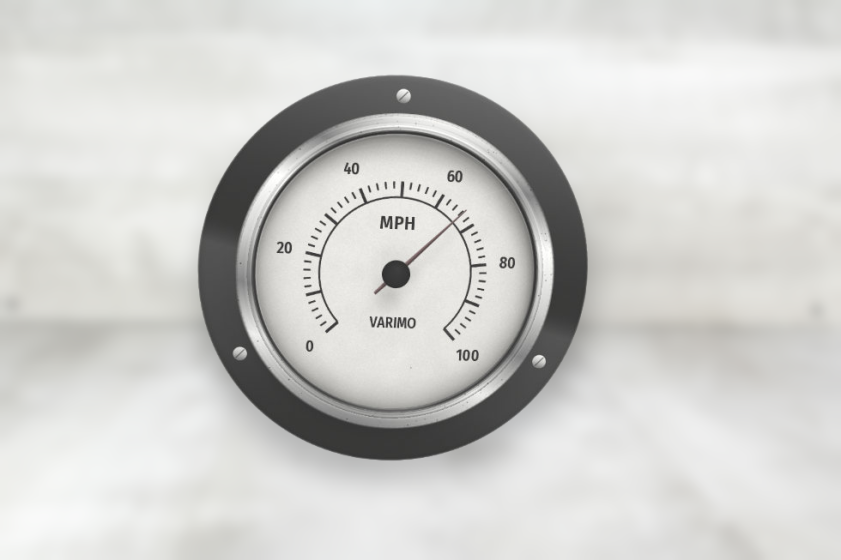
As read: 66 mph
